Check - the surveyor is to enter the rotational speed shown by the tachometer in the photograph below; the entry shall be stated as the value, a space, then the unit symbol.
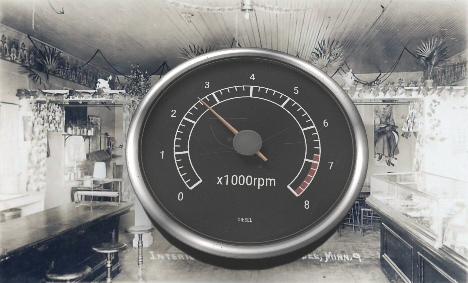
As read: 2600 rpm
